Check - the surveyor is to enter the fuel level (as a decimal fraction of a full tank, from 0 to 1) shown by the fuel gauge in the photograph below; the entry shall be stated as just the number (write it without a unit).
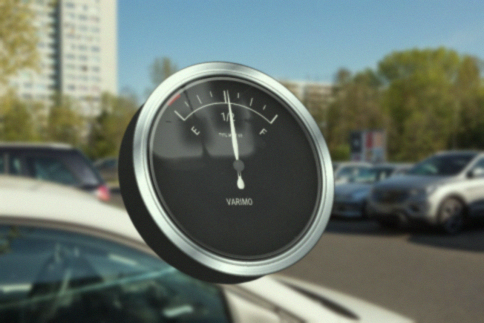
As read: 0.5
